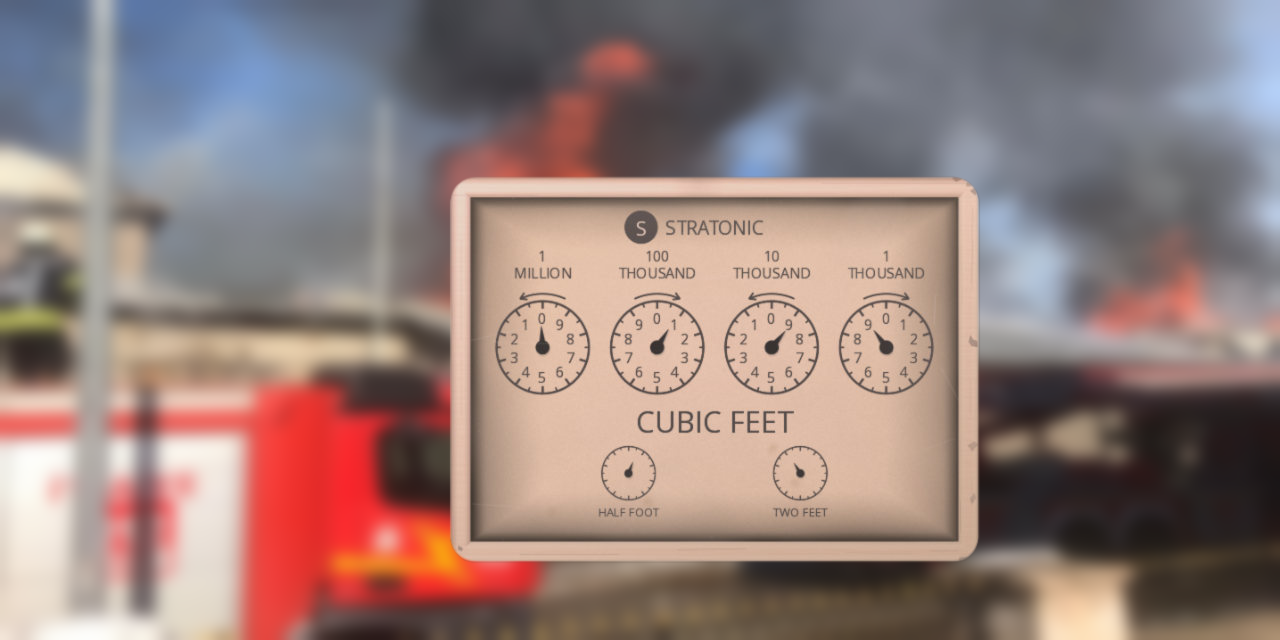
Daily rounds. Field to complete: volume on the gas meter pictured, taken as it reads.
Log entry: 8900 ft³
